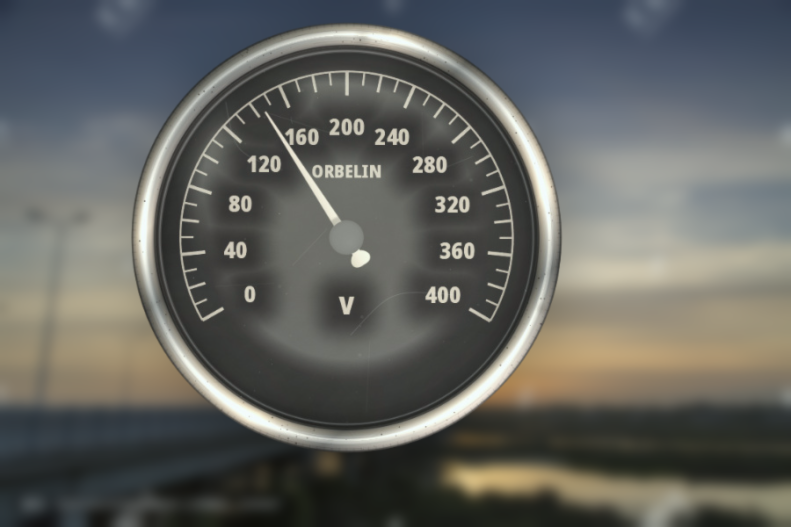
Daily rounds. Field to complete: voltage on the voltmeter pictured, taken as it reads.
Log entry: 145 V
